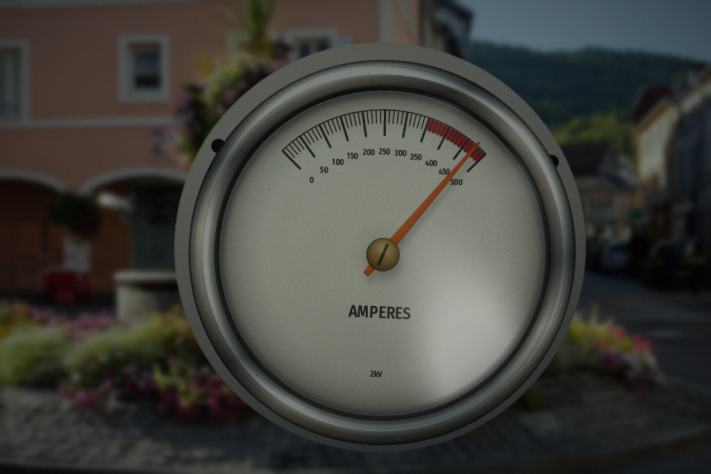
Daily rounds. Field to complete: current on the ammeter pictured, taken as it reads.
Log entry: 470 A
